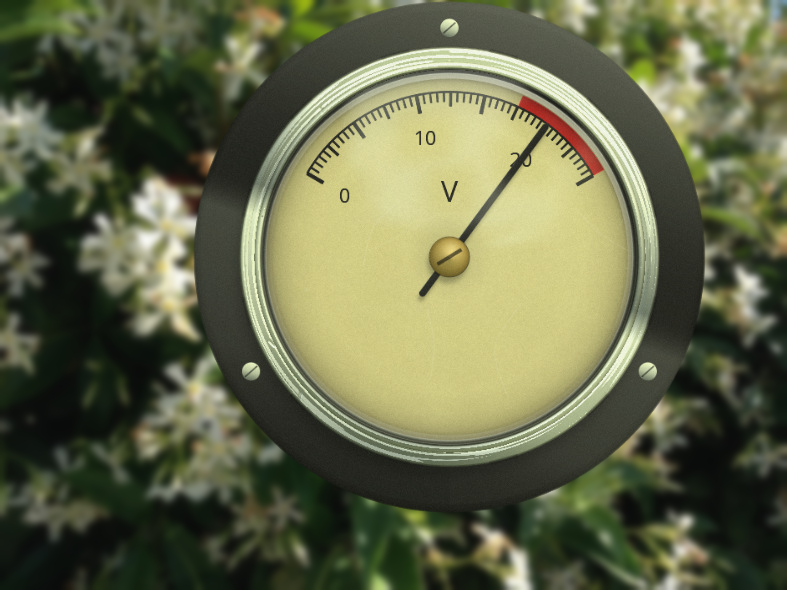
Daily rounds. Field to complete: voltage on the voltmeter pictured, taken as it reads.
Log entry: 20 V
